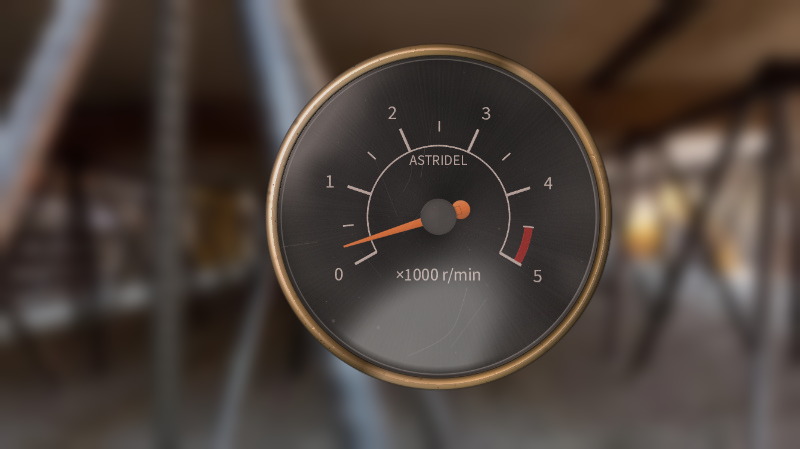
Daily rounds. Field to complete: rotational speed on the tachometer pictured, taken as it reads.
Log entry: 250 rpm
